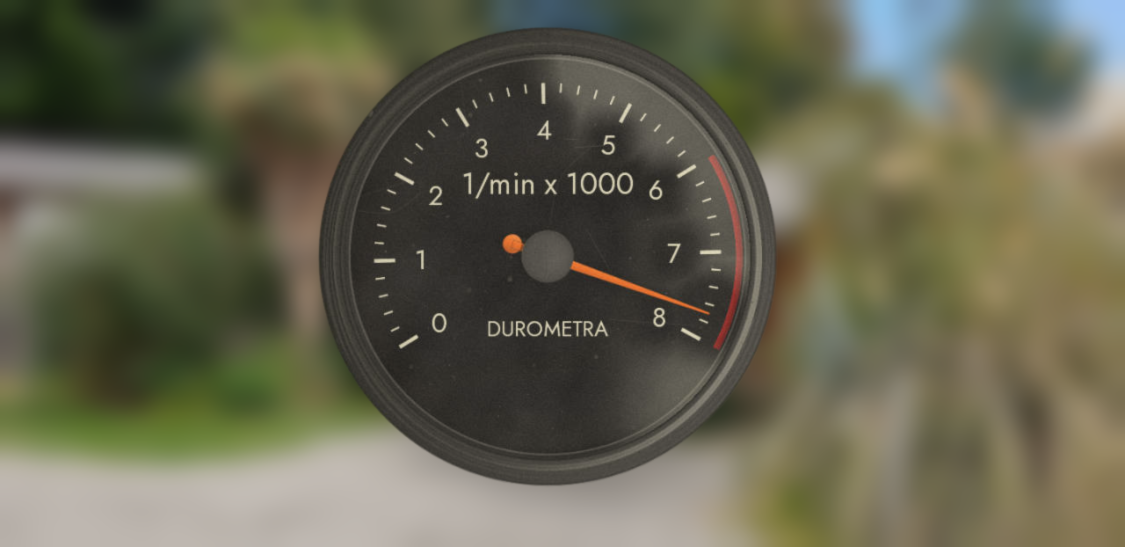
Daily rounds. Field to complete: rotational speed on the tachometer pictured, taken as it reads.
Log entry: 7700 rpm
